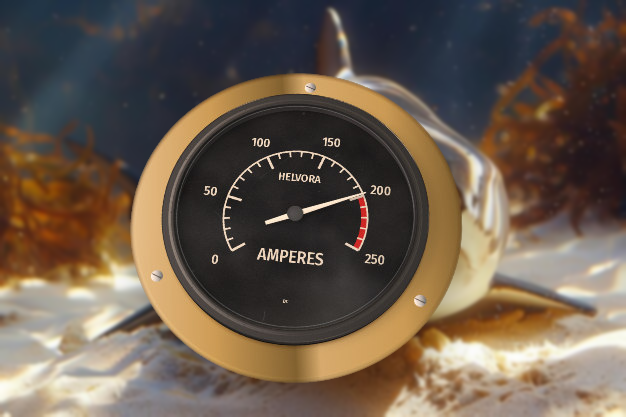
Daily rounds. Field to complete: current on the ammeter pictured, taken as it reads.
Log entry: 200 A
